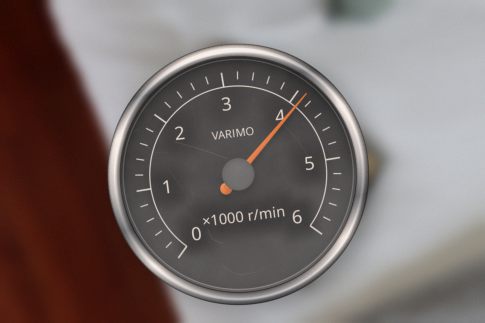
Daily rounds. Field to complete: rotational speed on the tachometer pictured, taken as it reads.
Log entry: 4100 rpm
